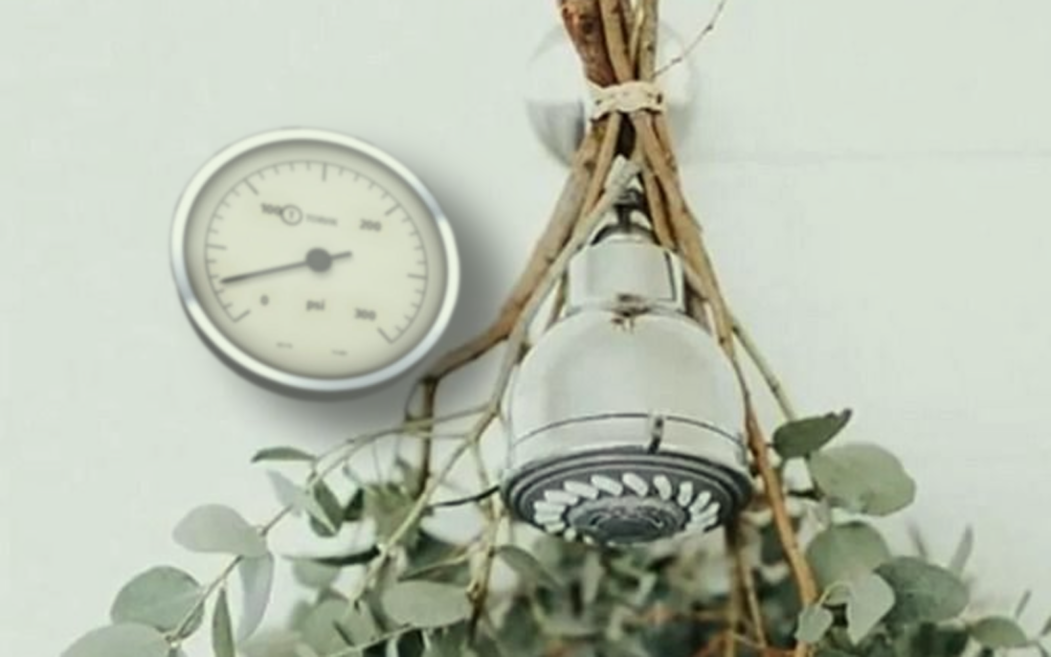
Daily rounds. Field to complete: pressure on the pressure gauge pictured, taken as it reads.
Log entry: 25 psi
